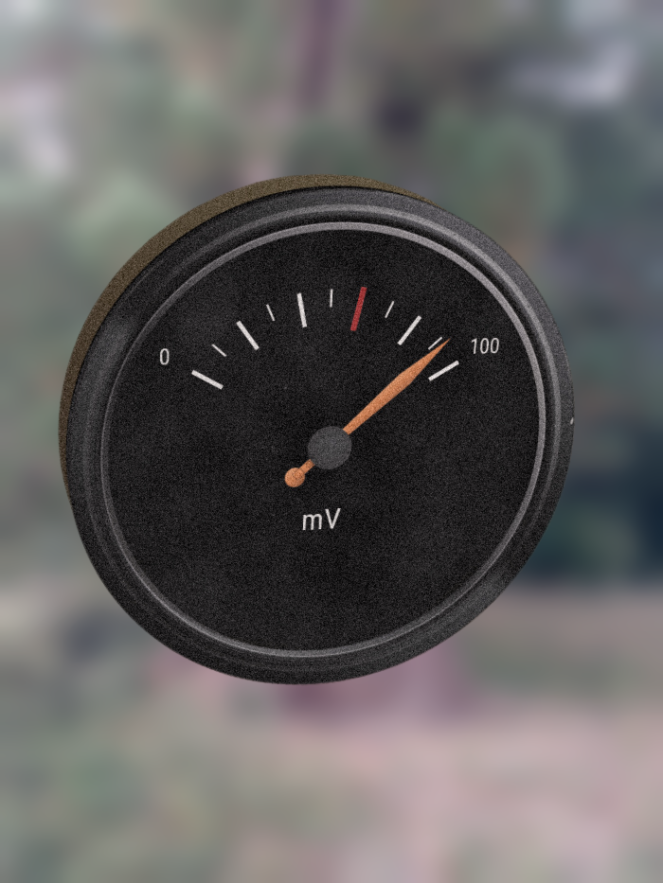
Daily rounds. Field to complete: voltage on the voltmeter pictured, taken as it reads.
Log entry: 90 mV
